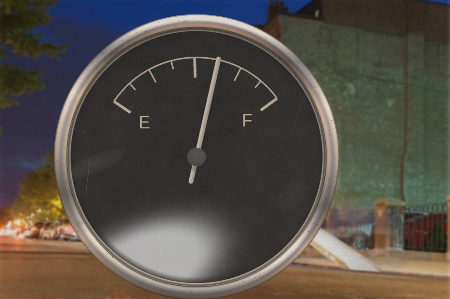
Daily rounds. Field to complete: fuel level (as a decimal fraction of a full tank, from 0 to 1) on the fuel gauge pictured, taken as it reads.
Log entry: 0.625
